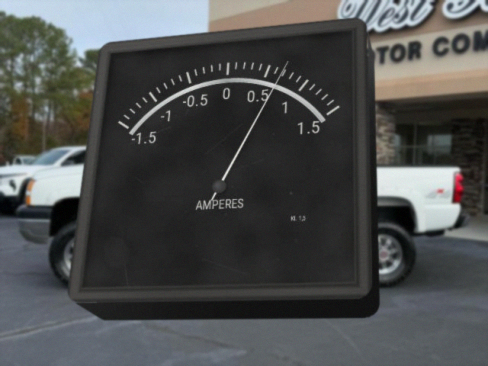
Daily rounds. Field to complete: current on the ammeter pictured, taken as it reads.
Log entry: 0.7 A
